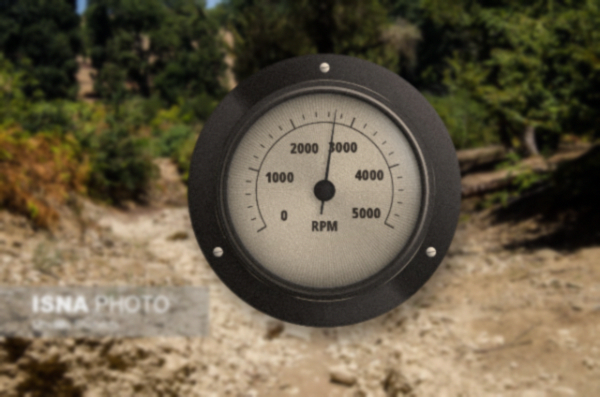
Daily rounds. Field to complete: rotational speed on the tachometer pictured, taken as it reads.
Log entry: 2700 rpm
